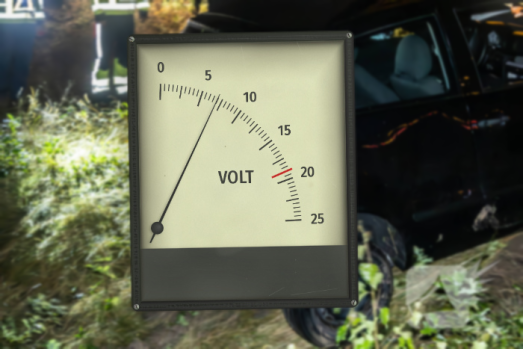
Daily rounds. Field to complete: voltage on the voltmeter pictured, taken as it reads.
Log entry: 7 V
